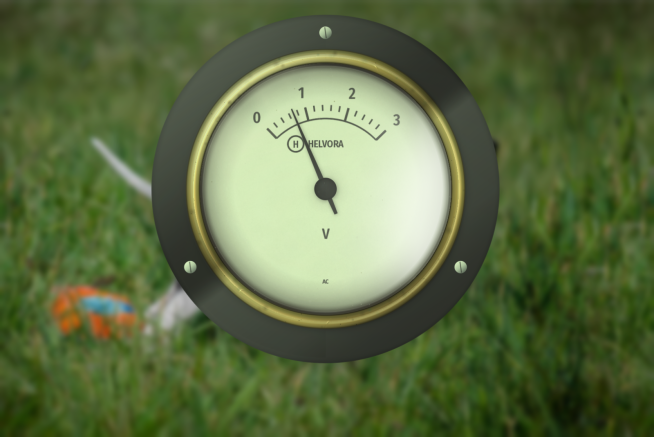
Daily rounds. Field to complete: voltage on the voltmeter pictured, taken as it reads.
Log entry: 0.7 V
